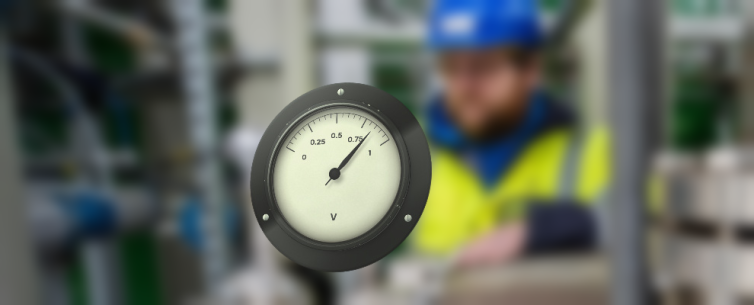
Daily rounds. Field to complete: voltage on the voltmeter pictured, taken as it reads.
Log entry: 0.85 V
